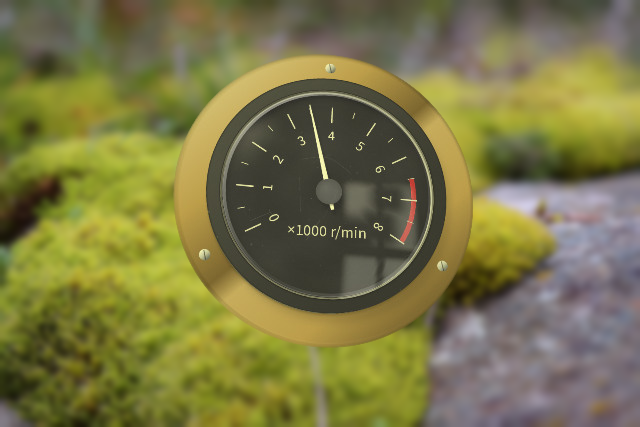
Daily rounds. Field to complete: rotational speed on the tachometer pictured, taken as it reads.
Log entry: 3500 rpm
